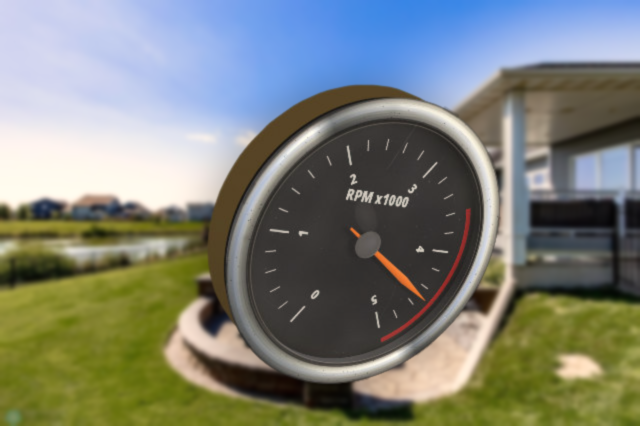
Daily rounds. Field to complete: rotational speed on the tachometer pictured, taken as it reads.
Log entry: 4500 rpm
